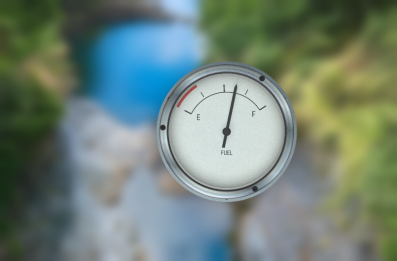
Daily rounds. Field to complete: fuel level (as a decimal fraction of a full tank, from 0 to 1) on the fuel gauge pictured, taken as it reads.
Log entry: 0.625
